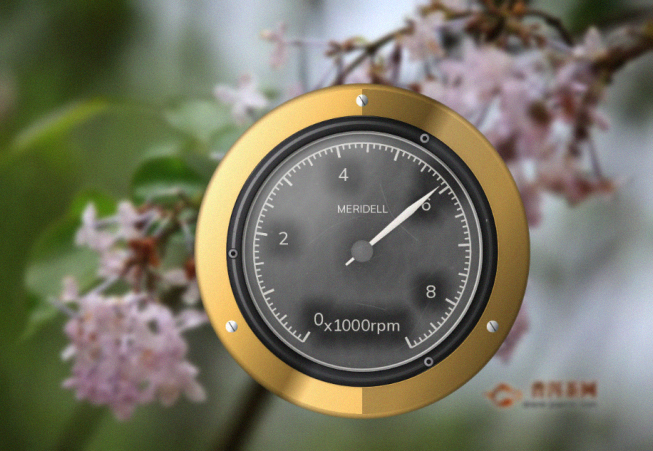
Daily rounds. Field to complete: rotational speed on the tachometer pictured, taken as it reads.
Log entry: 5900 rpm
